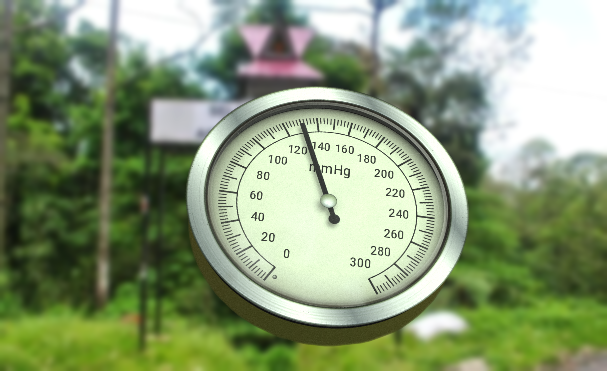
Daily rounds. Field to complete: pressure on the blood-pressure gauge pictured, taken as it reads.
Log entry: 130 mmHg
